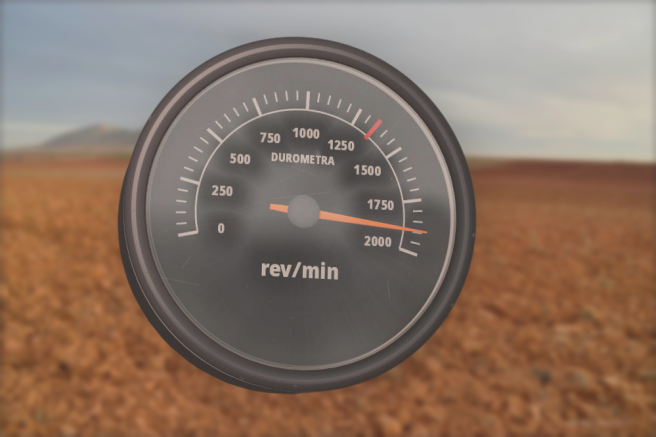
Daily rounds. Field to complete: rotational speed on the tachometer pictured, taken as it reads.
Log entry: 1900 rpm
